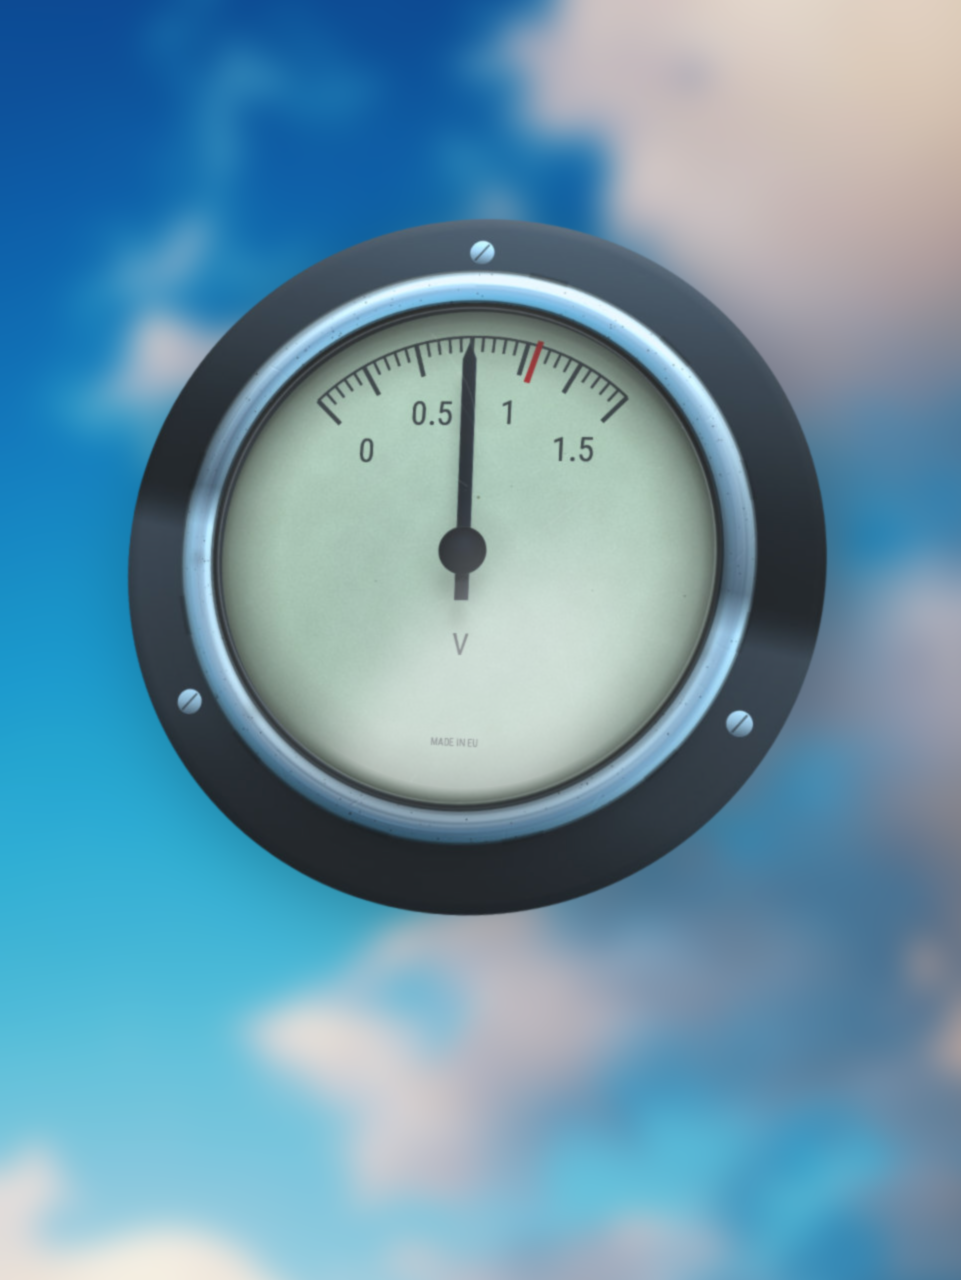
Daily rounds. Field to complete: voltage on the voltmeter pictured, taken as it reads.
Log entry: 0.75 V
